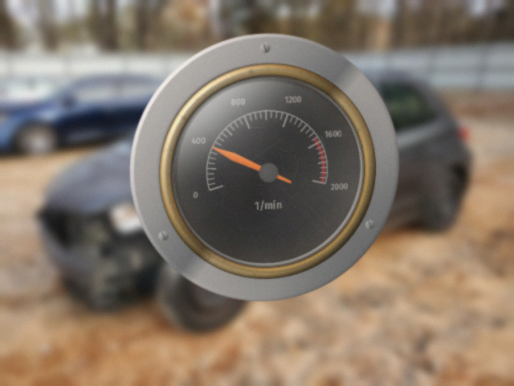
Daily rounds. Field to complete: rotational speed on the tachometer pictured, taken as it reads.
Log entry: 400 rpm
